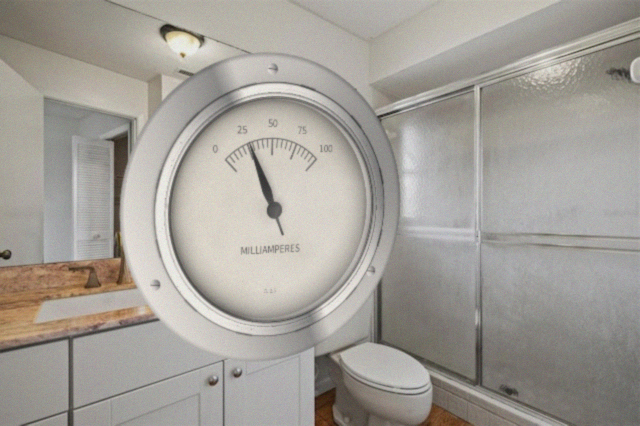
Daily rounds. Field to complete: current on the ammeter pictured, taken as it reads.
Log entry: 25 mA
